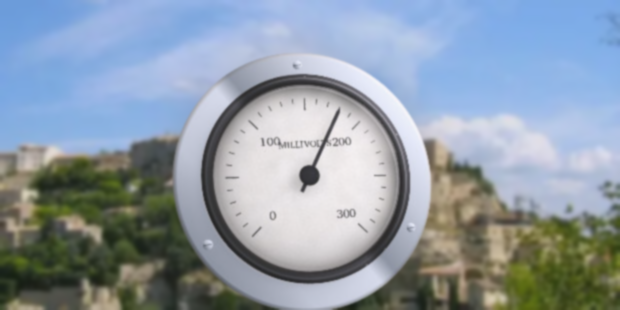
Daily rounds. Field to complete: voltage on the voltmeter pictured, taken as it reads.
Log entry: 180 mV
